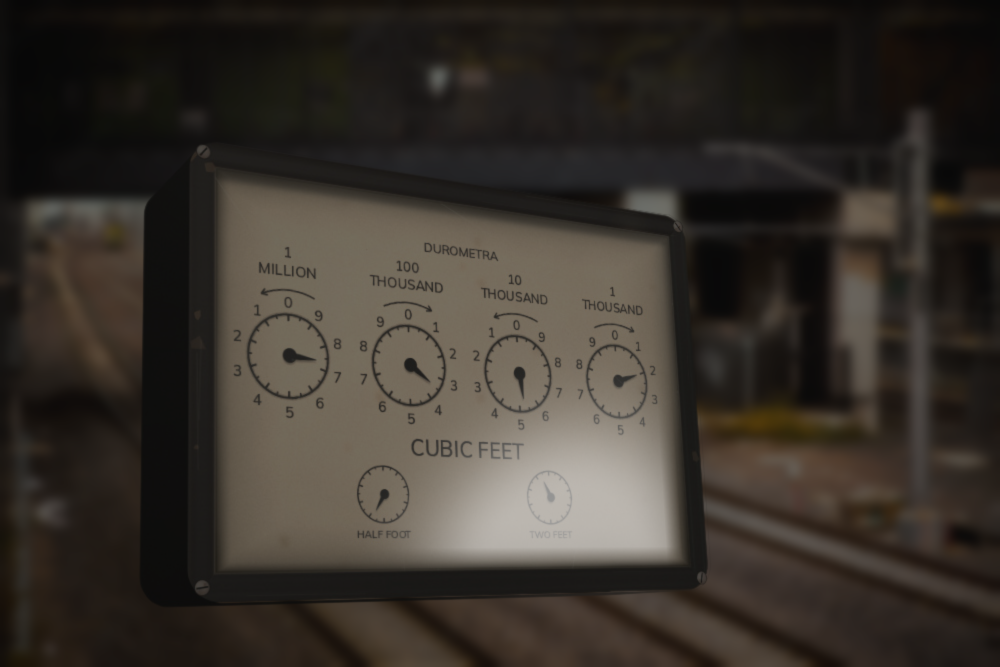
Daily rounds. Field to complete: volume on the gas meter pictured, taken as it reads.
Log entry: 735200 ft³
